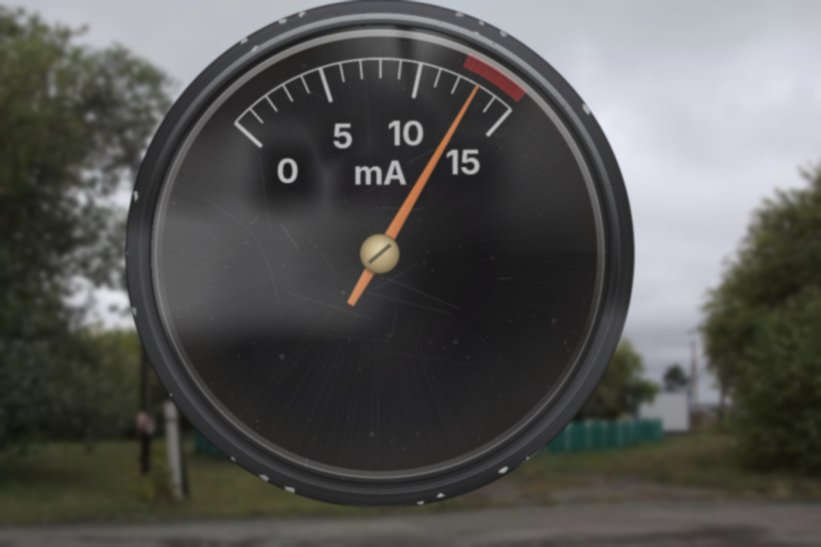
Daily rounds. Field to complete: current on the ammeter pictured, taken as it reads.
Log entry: 13 mA
